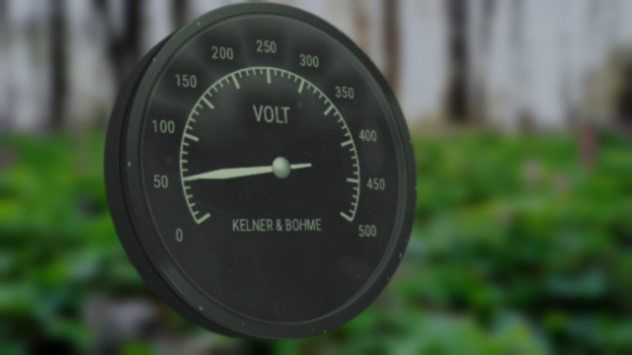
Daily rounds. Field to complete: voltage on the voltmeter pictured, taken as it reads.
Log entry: 50 V
